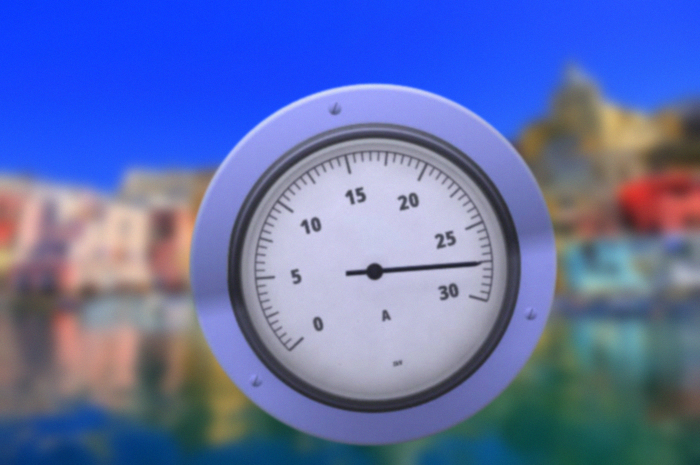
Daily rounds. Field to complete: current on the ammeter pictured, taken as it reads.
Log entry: 27.5 A
